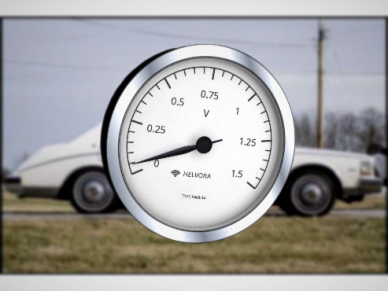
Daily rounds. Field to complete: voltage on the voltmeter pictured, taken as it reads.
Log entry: 0.05 V
